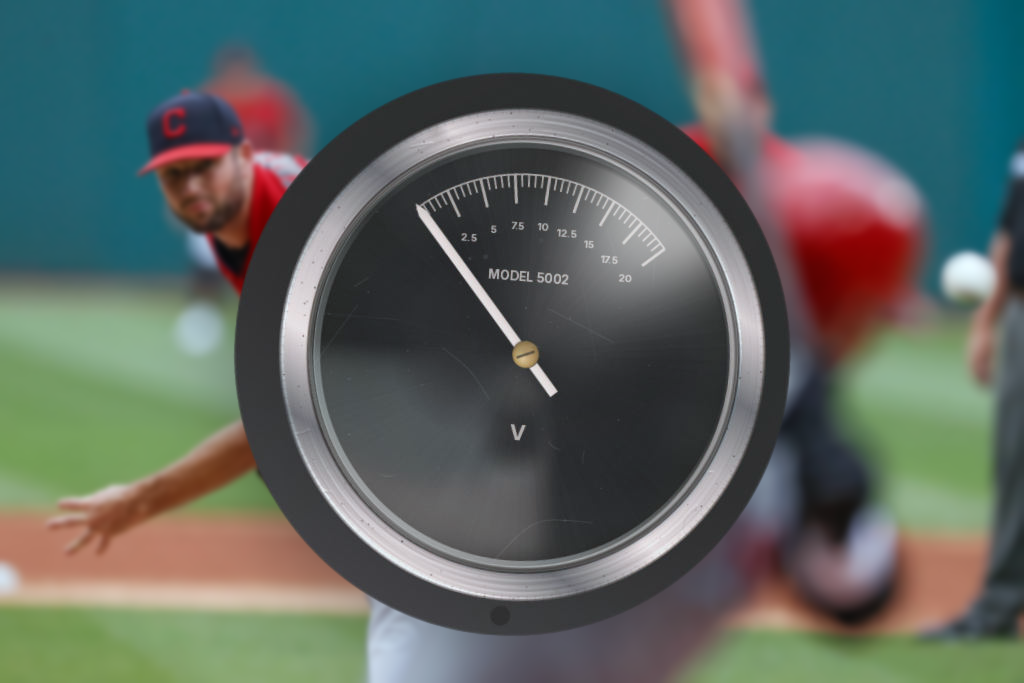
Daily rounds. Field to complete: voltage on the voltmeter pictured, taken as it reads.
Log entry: 0 V
